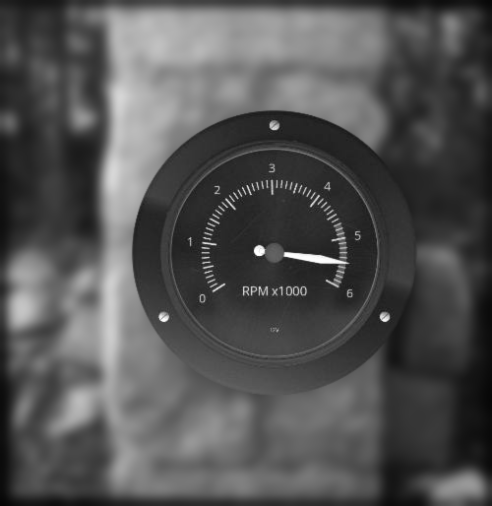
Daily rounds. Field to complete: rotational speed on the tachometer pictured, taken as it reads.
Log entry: 5500 rpm
